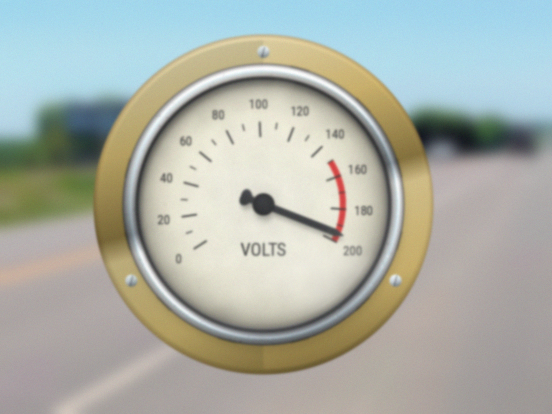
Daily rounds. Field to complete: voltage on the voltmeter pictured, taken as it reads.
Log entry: 195 V
